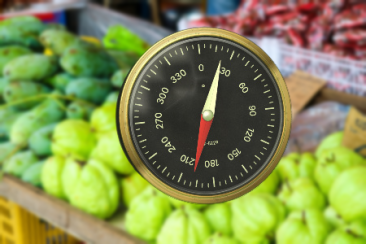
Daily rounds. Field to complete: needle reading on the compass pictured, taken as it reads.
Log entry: 200 °
